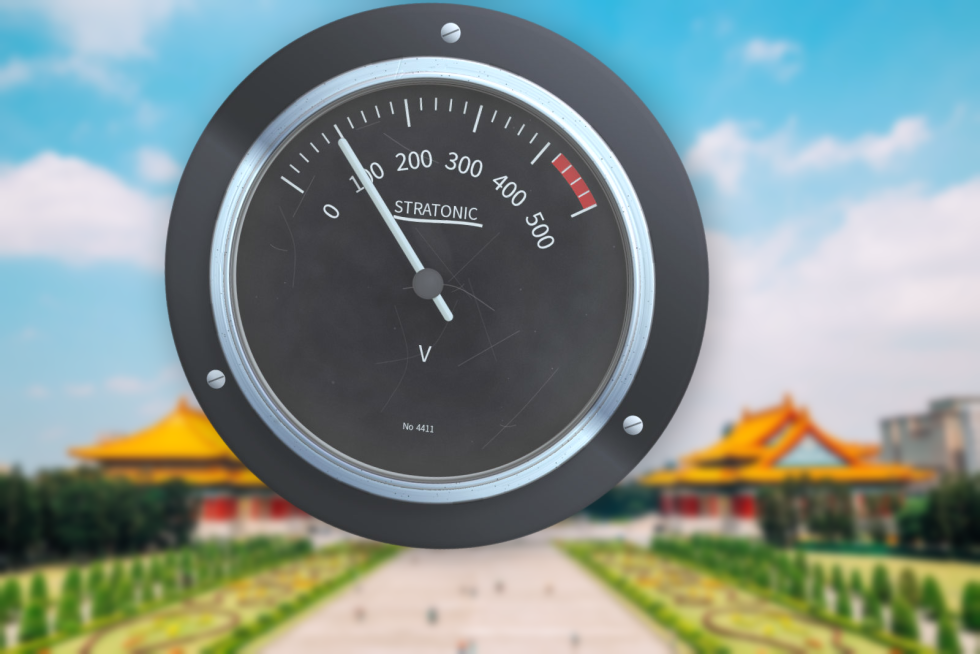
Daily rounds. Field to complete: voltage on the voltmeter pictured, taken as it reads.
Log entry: 100 V
